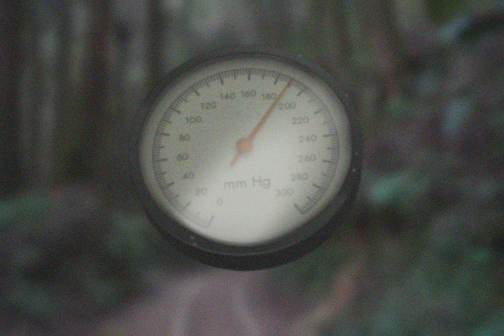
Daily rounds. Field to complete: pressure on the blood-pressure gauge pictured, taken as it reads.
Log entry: 190 mmHg
